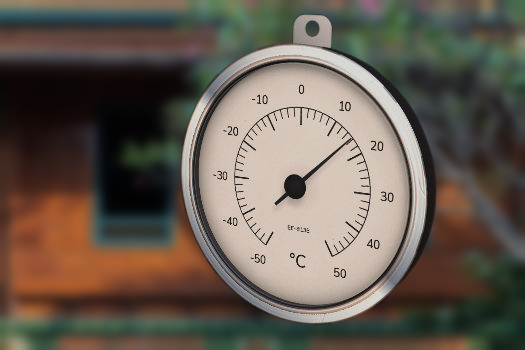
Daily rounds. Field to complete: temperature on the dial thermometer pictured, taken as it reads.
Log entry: 16 °C
